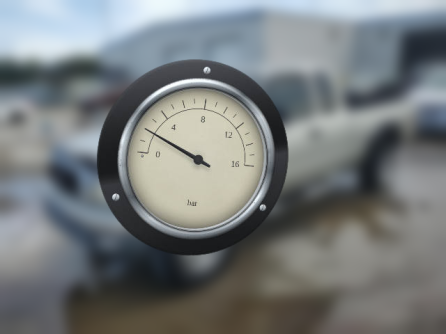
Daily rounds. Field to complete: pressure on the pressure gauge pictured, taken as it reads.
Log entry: 2 bar
